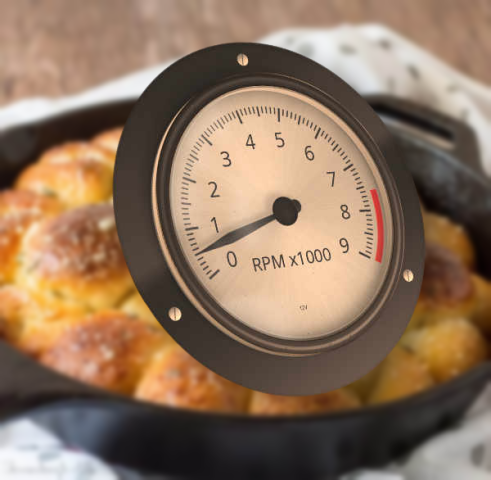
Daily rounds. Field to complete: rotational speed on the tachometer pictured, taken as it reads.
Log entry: 500 rpm
